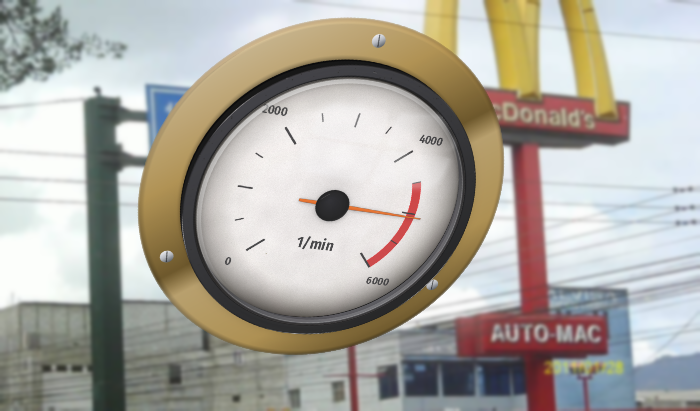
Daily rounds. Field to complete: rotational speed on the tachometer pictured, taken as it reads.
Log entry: 5000 rpm
